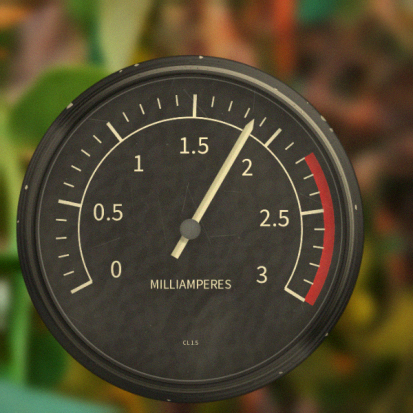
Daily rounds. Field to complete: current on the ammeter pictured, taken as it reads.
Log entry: 1.85 mA
